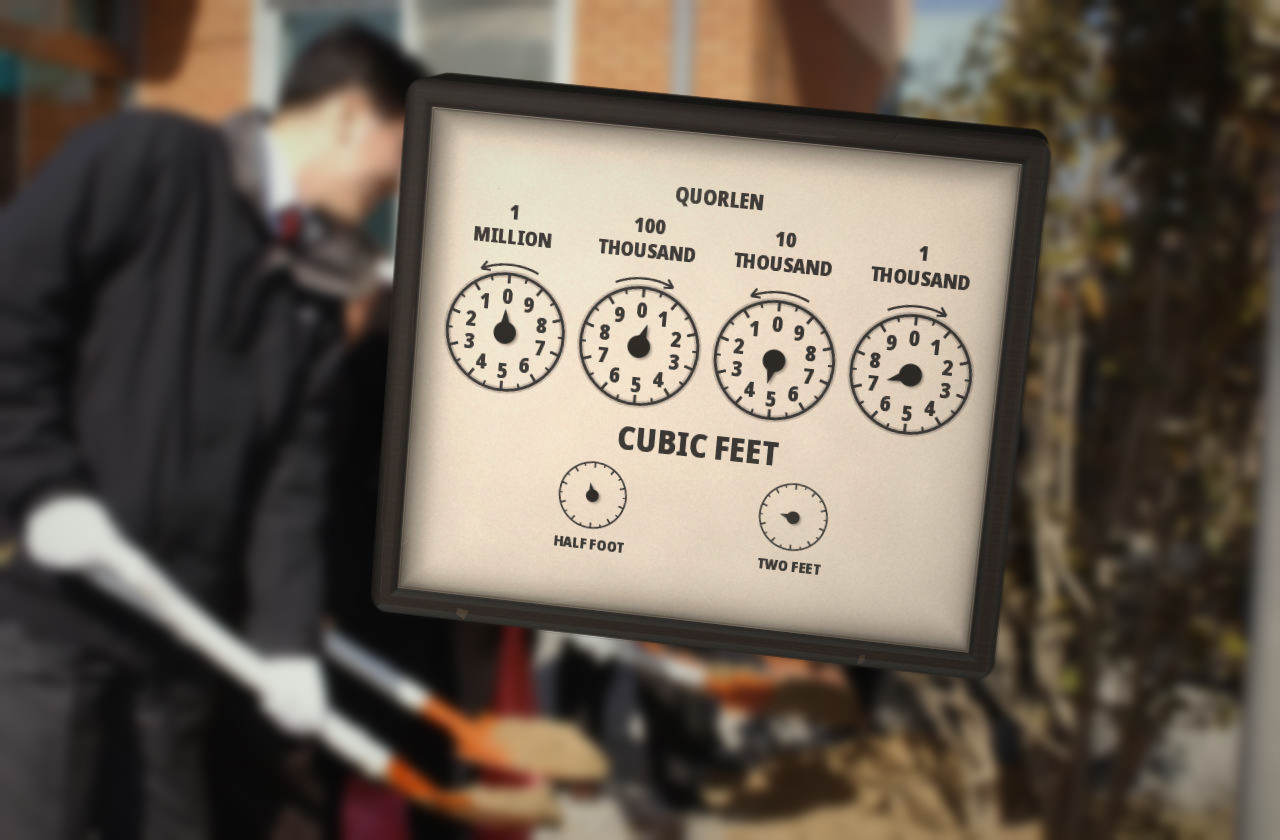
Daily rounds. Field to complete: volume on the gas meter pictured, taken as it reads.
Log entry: 4700 ft³
